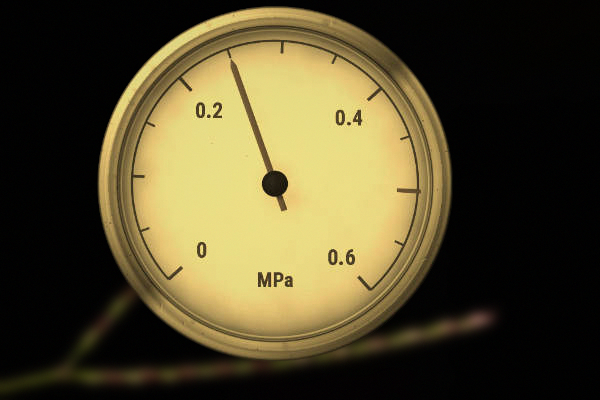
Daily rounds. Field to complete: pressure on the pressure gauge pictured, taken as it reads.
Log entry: 0.25 MPa
